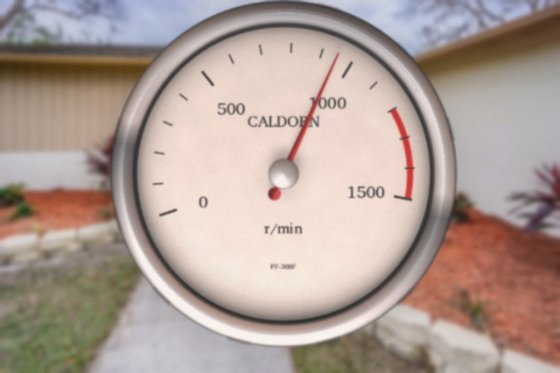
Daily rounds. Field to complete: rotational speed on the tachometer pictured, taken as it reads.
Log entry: 950 rpm
